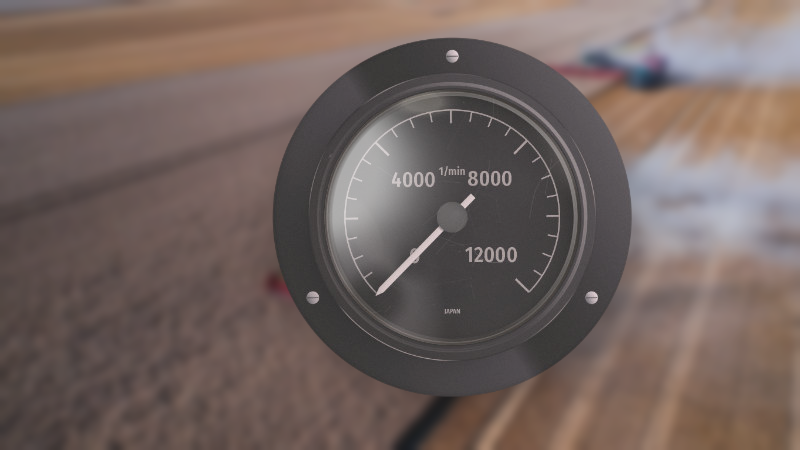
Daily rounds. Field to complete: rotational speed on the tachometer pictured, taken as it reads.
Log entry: 0 rpm
